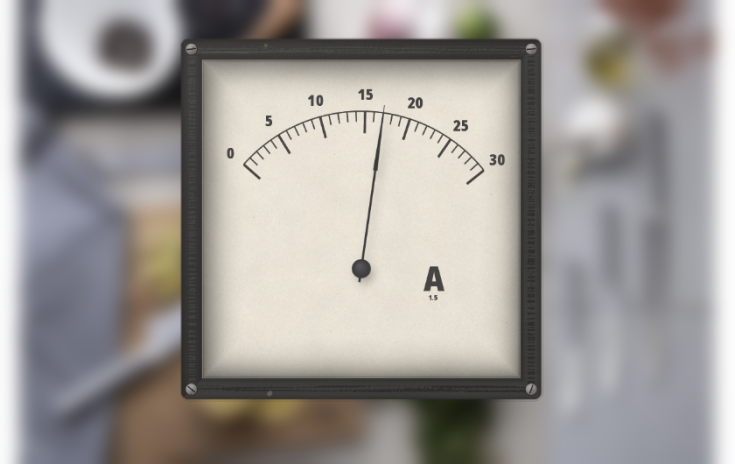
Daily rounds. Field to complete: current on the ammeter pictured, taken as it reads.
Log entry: 17 A
